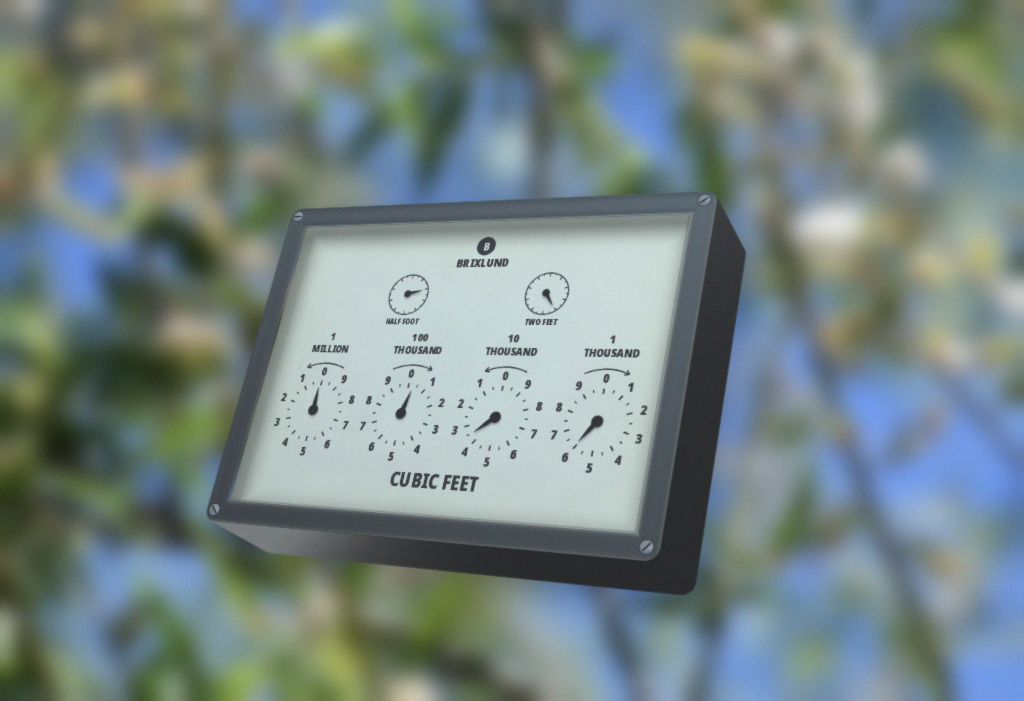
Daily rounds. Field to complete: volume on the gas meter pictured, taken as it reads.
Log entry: 3600 ft³
